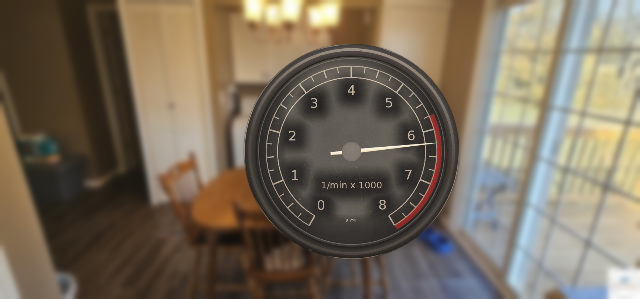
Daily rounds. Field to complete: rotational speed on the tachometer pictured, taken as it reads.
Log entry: 6250 rpm
